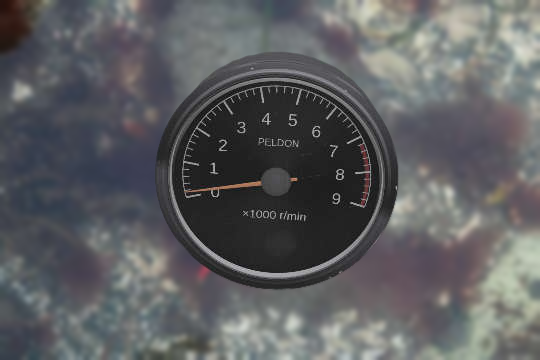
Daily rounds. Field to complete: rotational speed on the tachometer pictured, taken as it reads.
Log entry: 200 rpm
